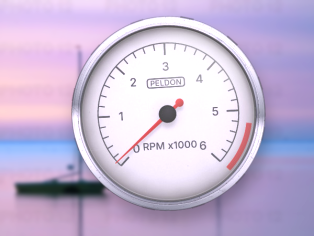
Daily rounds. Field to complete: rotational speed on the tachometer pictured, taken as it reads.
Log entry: 100 rpm
